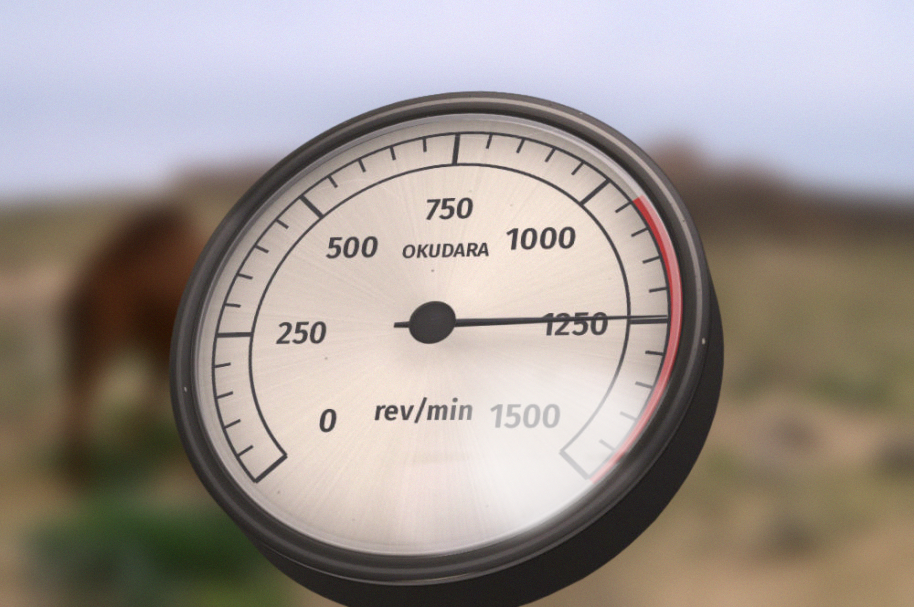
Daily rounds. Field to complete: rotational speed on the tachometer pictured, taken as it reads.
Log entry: 1250 rpm
